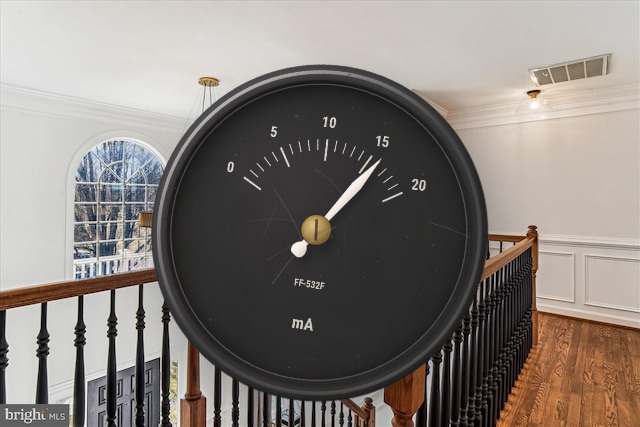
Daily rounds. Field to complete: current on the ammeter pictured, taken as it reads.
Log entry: 16 mA
